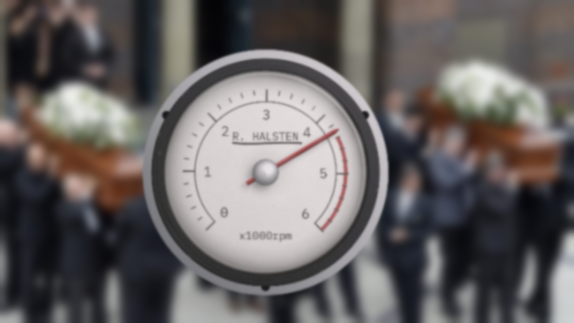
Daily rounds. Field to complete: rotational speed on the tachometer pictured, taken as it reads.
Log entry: 4300 rpm
